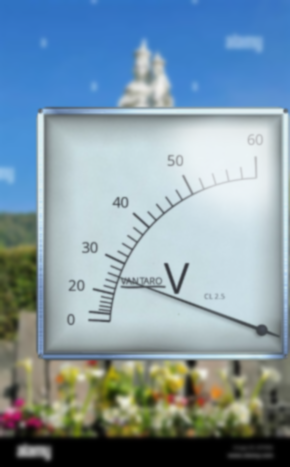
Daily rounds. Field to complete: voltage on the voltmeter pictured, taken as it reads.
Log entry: 26 V
